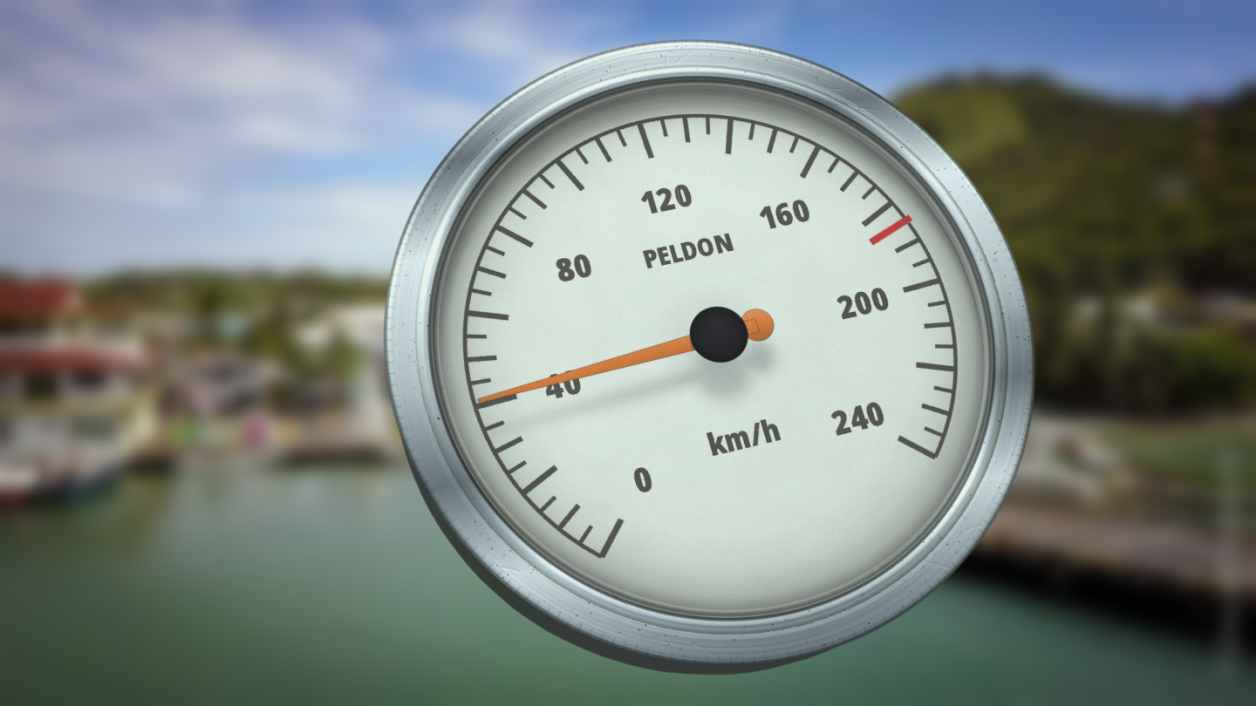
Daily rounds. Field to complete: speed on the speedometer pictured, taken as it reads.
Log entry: 40 km/h
